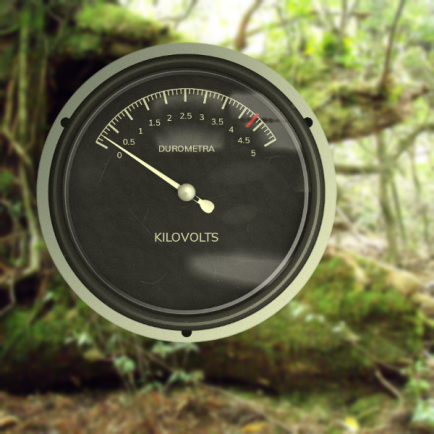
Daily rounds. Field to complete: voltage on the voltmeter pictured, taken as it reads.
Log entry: 0.2 kV
